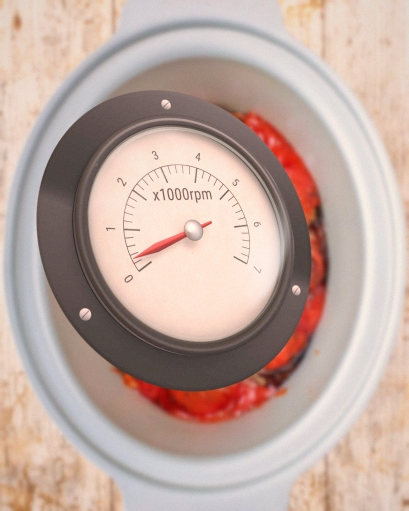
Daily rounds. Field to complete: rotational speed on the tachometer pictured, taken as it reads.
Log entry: 300 rpm
